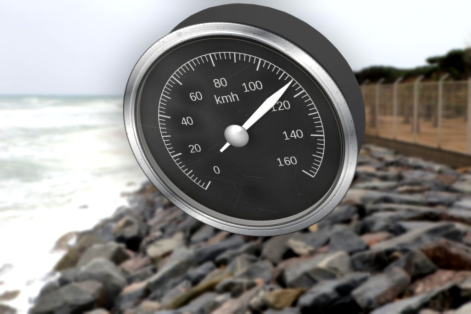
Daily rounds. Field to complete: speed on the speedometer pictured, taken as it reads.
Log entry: 114 km/h
